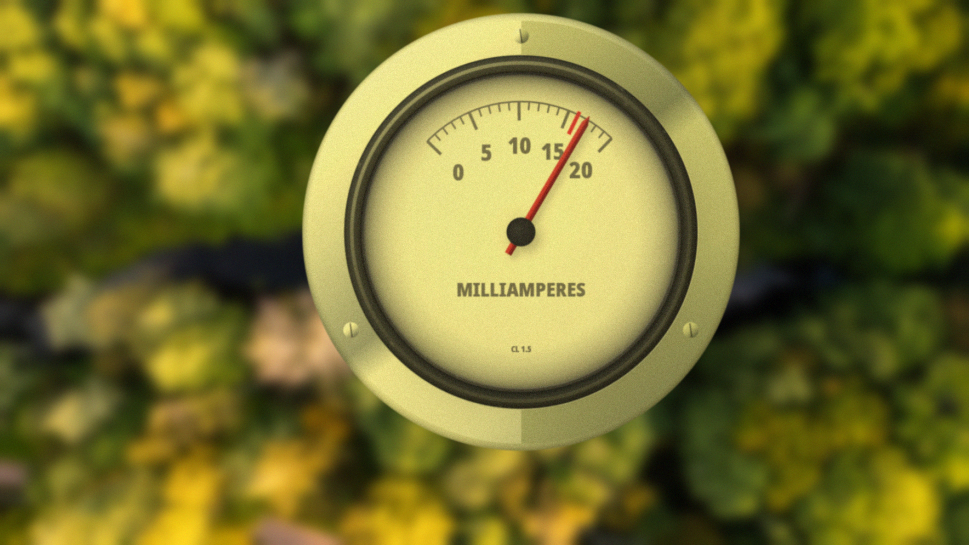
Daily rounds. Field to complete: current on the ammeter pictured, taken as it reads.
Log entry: 17 mA
